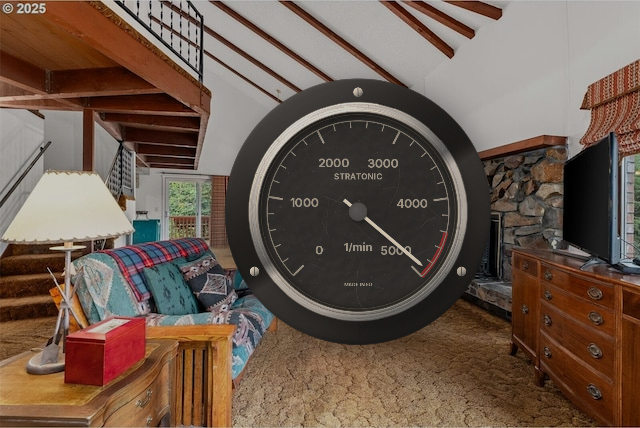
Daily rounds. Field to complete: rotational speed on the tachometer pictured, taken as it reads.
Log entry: 4900 rpm
